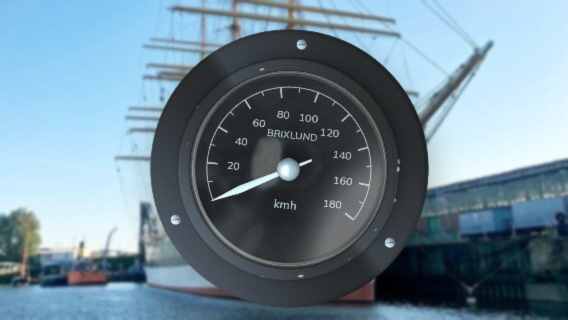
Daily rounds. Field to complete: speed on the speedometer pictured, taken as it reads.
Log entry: 0 km/h
